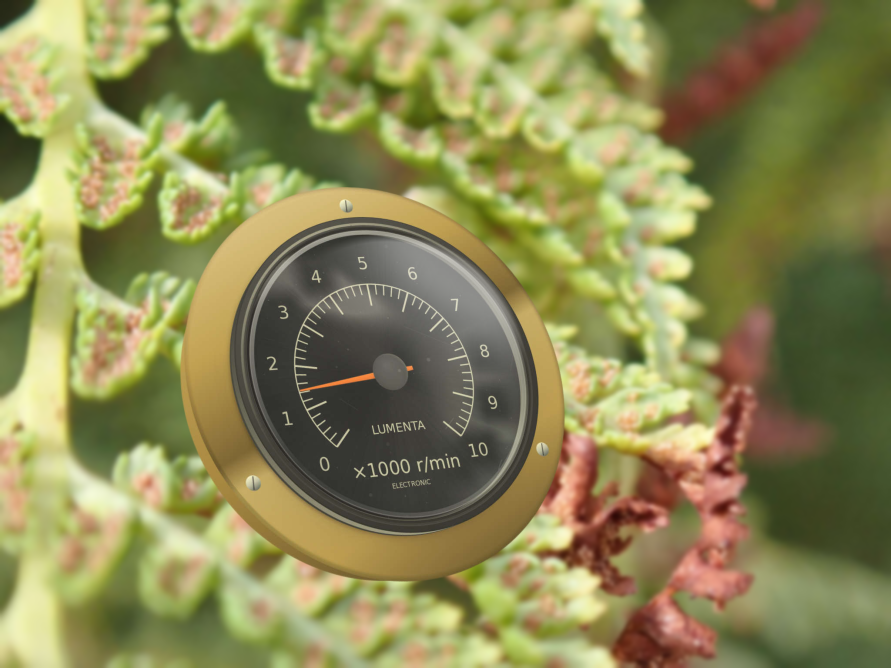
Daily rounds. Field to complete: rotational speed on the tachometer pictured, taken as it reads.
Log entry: 1400 rpm
